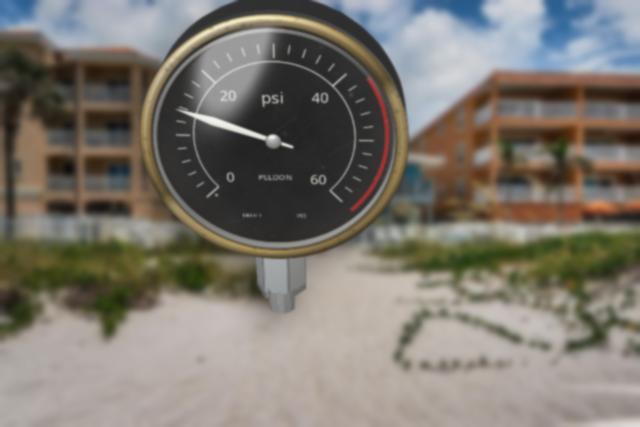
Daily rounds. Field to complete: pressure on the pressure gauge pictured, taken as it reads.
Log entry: 14 psi
